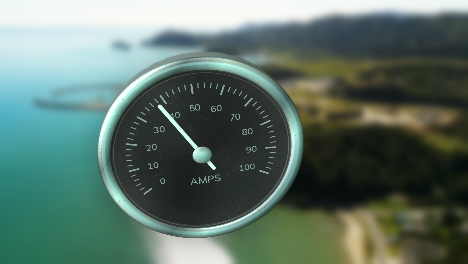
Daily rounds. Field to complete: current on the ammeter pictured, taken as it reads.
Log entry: 38 A
